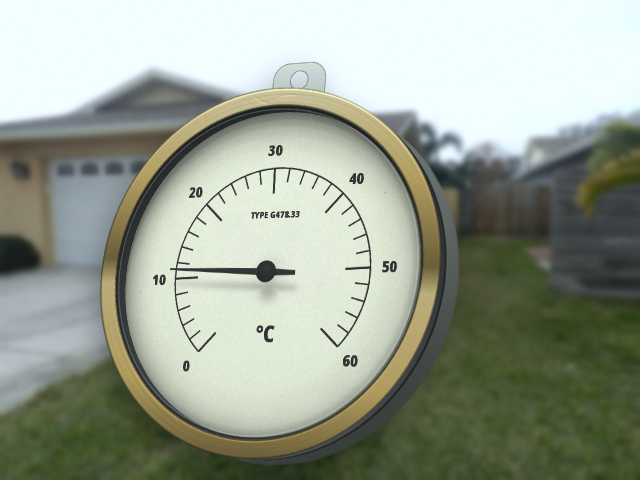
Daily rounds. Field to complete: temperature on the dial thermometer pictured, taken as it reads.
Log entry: 11 °C
